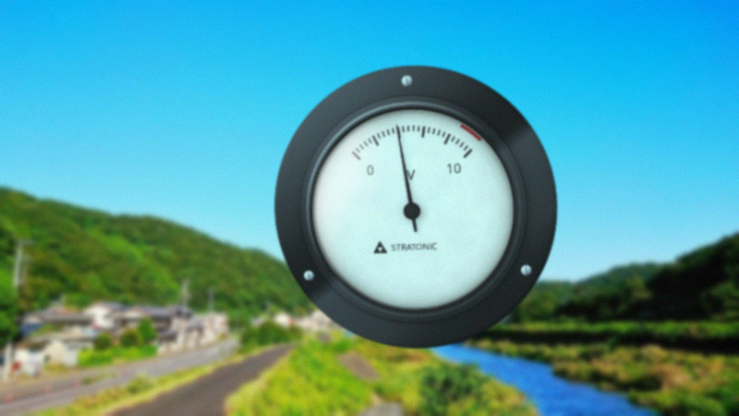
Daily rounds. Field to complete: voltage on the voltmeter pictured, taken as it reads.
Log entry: 4 V
